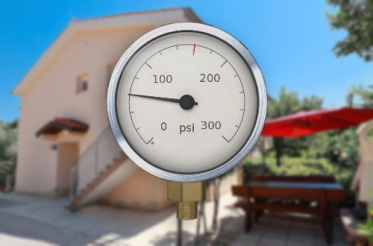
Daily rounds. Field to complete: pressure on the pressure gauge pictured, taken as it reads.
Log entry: 60 psi
